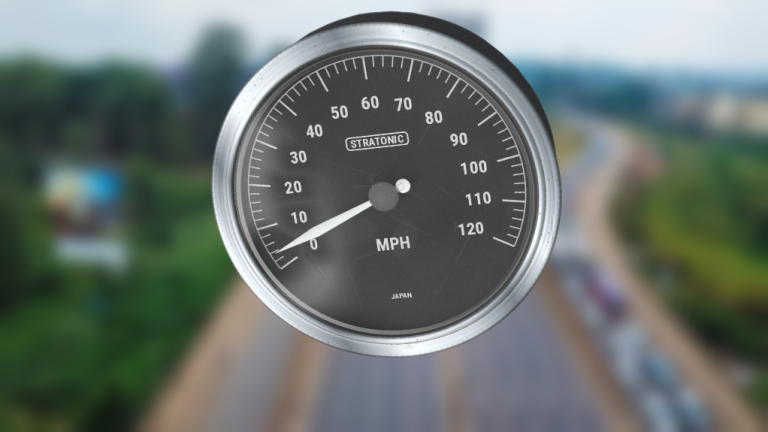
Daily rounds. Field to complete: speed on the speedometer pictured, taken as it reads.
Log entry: 4 mph
